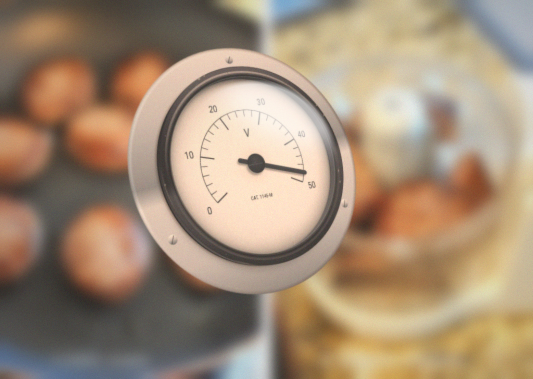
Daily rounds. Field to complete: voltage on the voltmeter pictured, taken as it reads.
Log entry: 48 V
